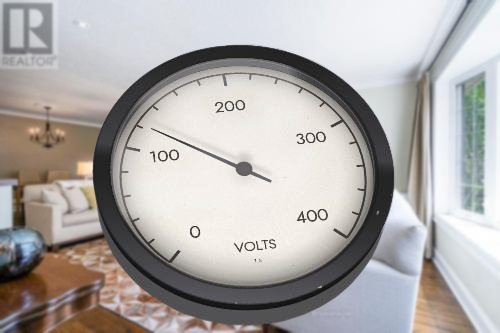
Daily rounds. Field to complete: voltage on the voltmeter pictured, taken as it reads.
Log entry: 120 V
